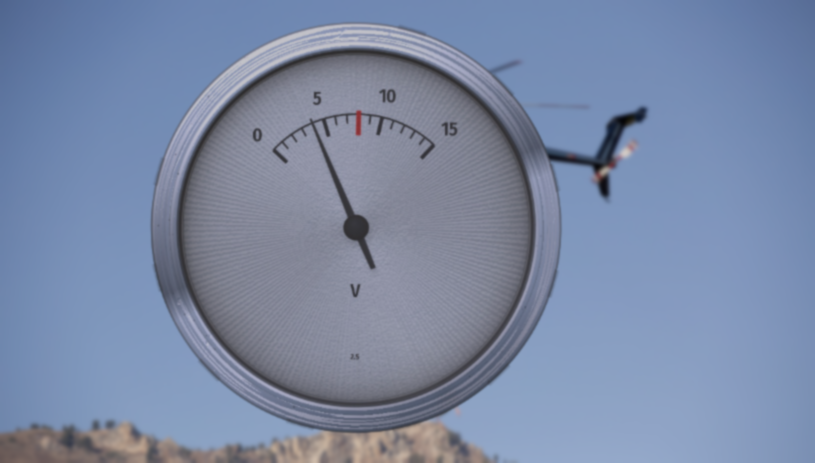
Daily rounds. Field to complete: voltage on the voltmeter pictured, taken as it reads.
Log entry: 4 V
